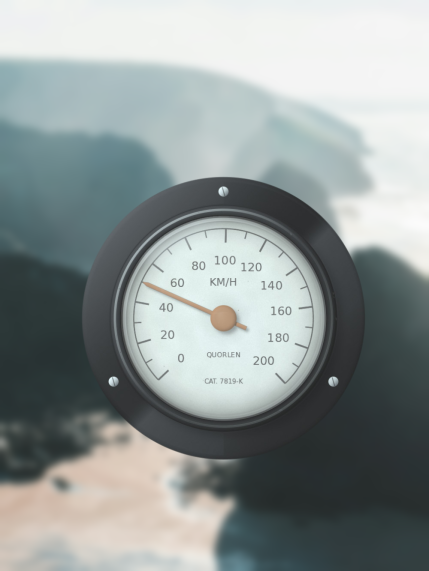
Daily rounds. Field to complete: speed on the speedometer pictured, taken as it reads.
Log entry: 50 km/h
